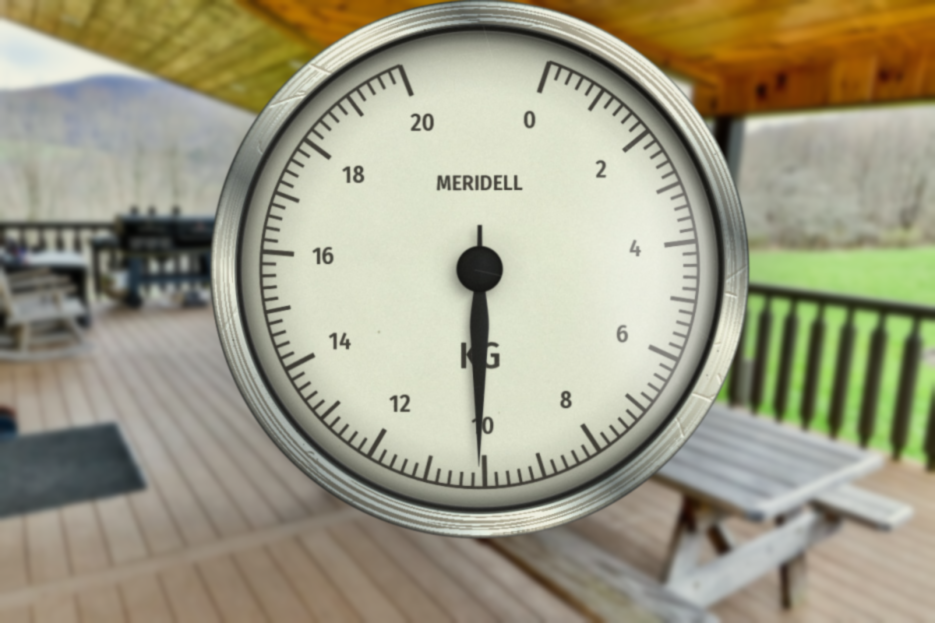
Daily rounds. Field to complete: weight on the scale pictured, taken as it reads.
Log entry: 10.1 kg
